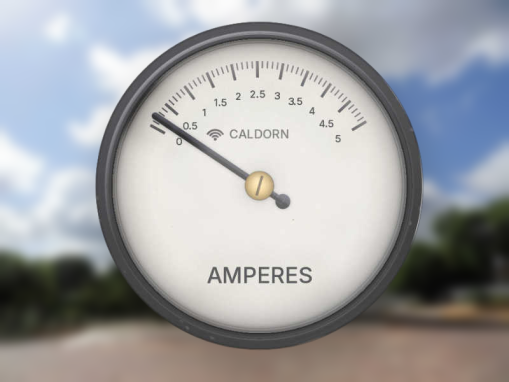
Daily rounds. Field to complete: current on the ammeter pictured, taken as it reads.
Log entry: 0.2 A
